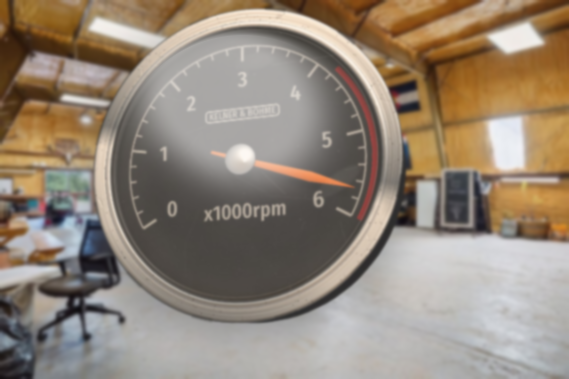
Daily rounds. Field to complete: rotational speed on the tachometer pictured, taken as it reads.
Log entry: 5700 rpm
